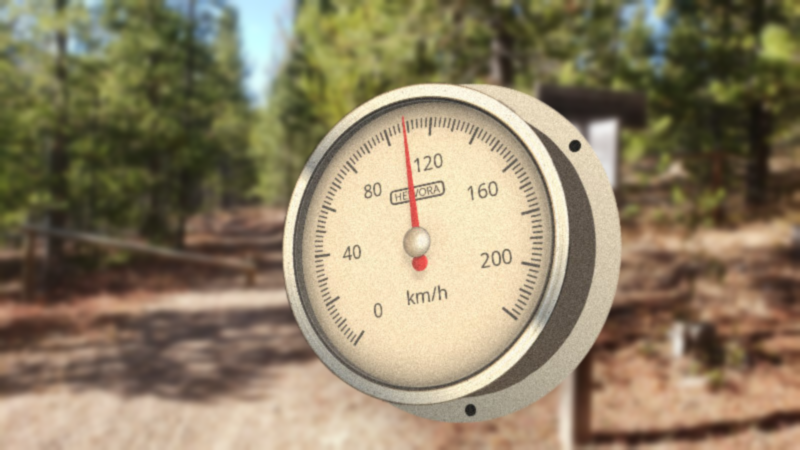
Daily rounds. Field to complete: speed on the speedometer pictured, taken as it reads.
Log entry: 110 km/h
